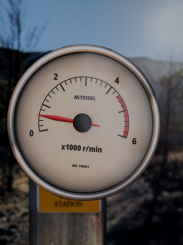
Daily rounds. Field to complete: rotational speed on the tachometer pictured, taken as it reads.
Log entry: 600 rpm
